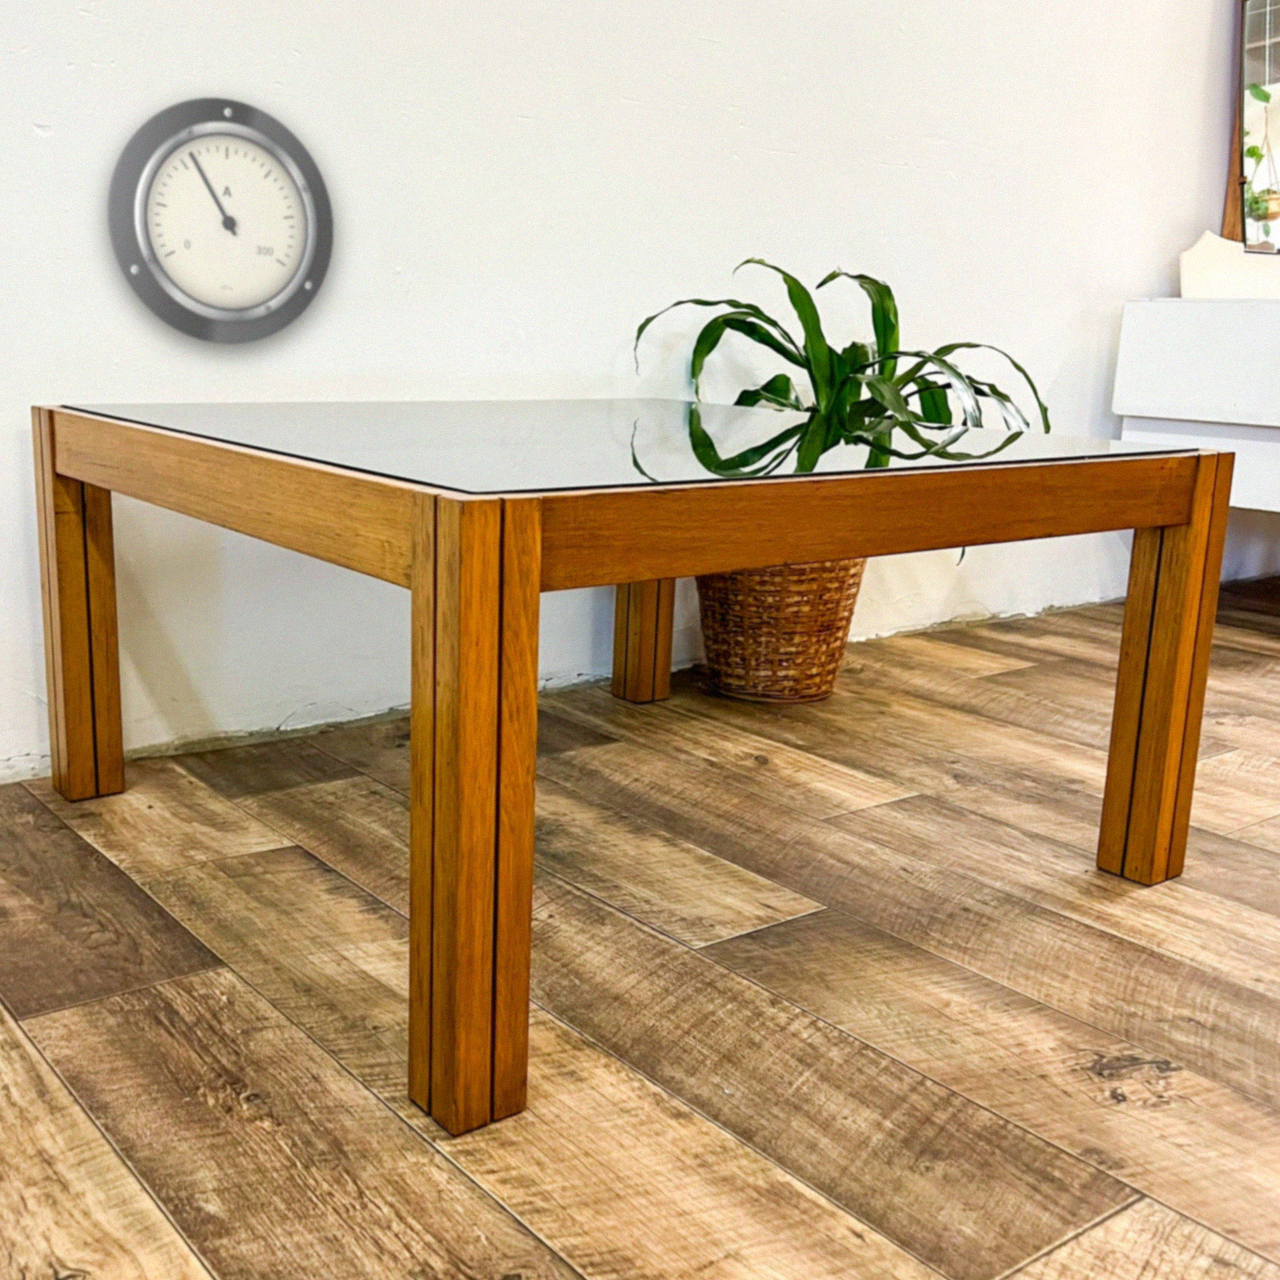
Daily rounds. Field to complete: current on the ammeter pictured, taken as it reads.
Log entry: 110 A
